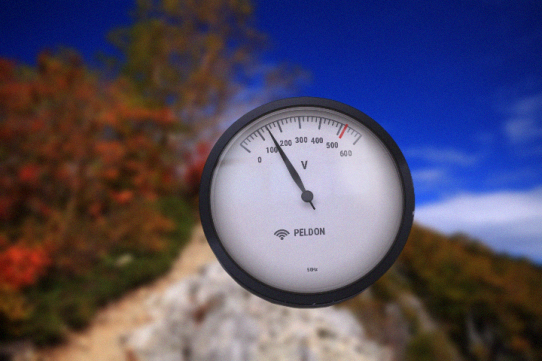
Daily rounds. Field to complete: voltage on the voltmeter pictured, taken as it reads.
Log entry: 140 V
